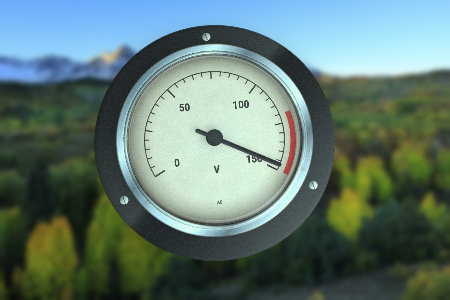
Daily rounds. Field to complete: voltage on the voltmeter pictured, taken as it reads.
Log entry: 147.5 V
